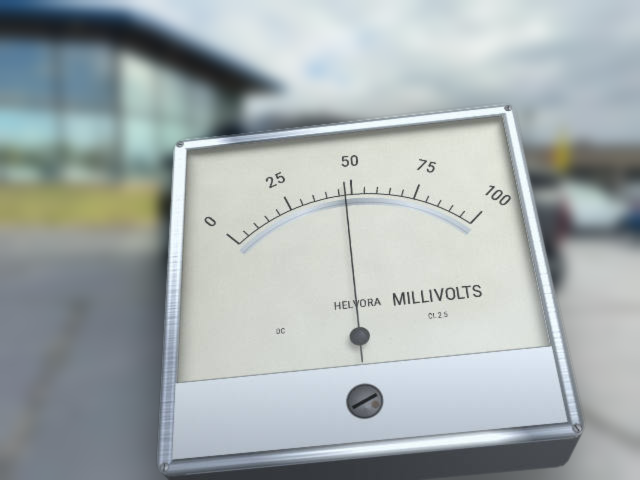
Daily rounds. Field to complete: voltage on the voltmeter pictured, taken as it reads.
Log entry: 47.5 mV
